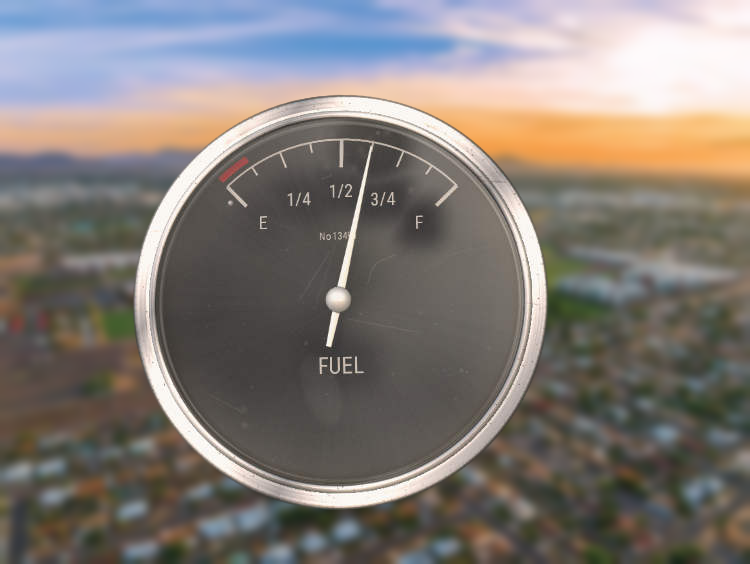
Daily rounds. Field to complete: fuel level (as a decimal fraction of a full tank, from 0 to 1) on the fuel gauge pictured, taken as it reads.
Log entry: 0.625
